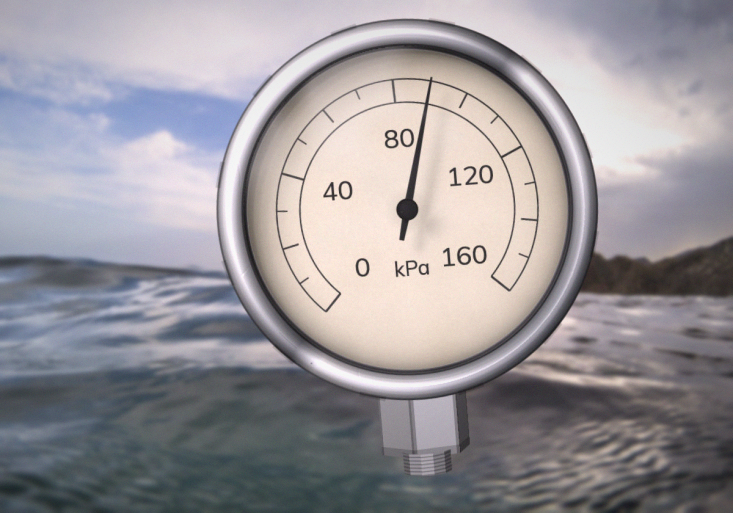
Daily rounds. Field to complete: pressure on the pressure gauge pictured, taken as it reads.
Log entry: 90 kPa
